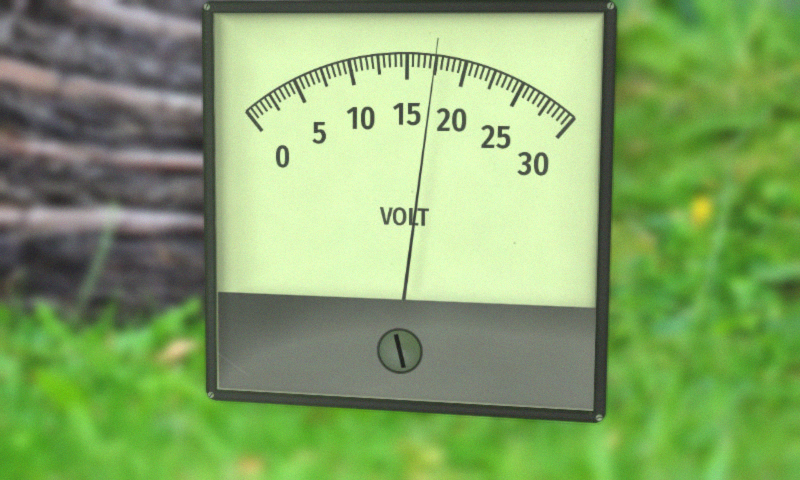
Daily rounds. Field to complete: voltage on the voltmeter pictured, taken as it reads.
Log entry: 17.5 V
